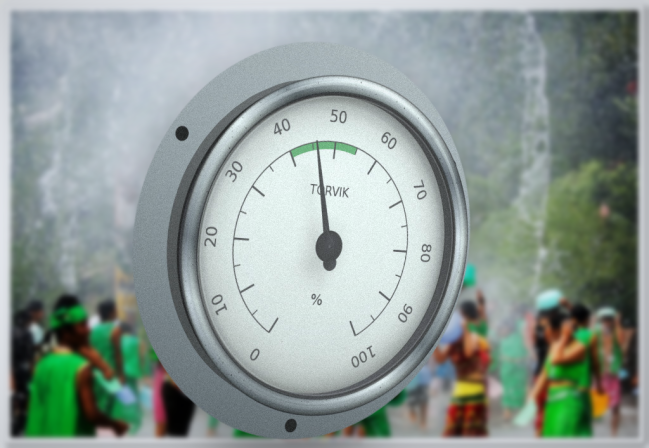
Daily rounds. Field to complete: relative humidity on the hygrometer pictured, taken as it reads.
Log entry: 45 %
